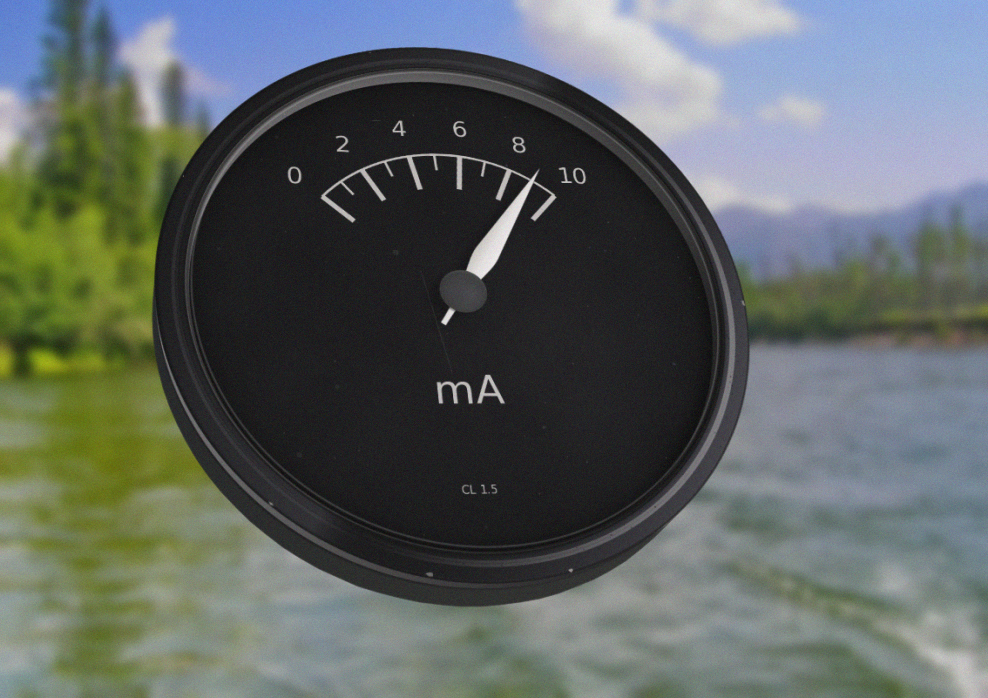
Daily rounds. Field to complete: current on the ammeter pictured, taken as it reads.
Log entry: 9 mA
